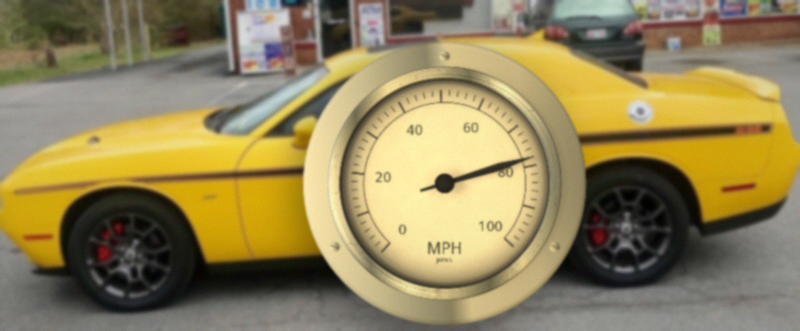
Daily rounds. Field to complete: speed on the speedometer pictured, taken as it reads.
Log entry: 78 mph
